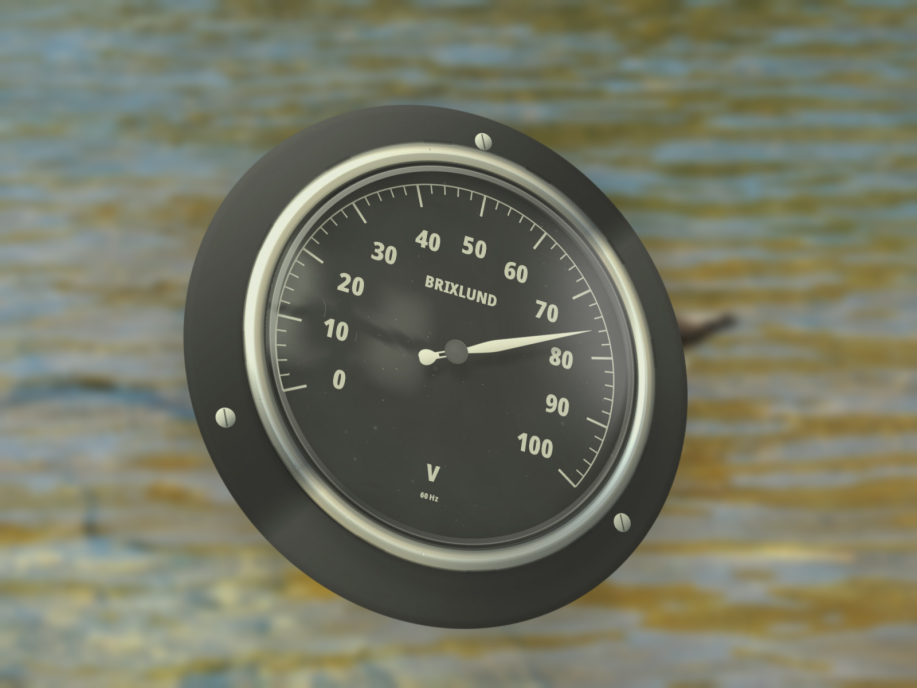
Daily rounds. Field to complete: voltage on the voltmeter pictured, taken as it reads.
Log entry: 76 V
